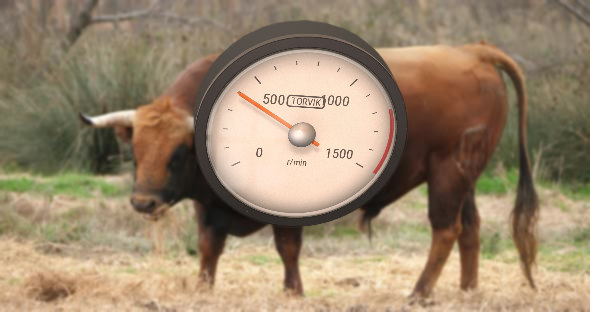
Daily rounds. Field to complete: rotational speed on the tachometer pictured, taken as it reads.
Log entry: 400 rpm
